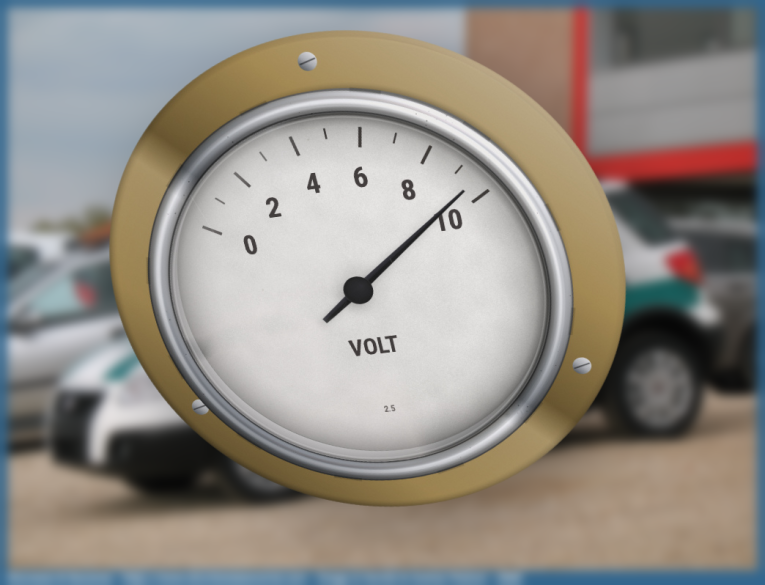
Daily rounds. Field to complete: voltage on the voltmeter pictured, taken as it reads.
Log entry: 9.5 V
